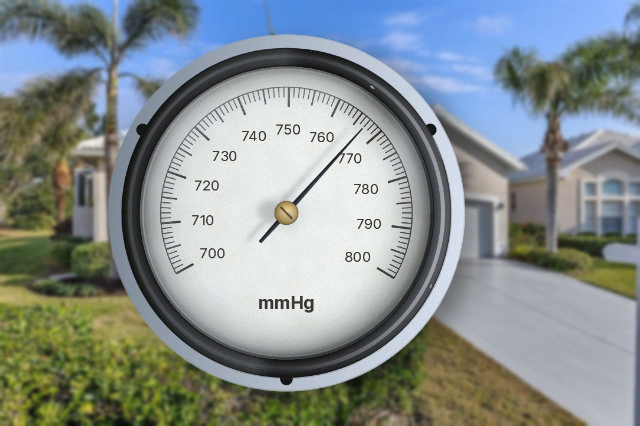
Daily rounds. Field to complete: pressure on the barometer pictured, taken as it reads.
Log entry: 767 mmHg
